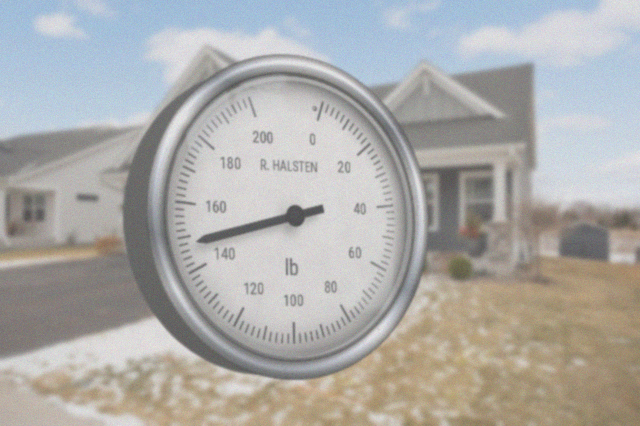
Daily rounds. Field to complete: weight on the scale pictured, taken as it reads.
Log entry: 148 lb
